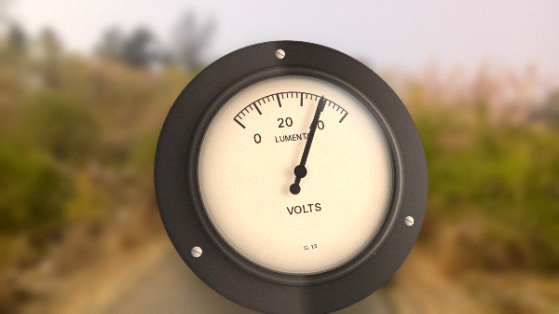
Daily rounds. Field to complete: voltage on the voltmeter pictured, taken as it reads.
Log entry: 38 V
